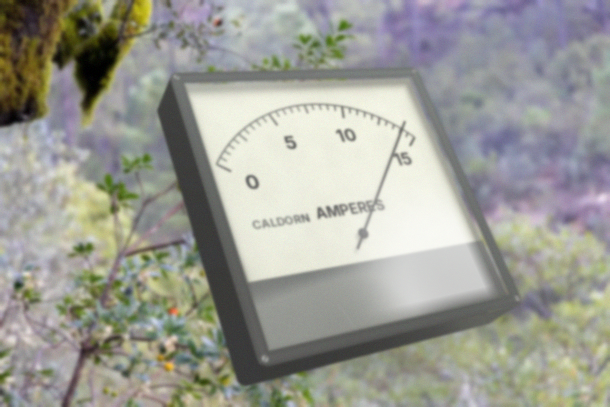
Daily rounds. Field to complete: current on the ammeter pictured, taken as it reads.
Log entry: 14 A
